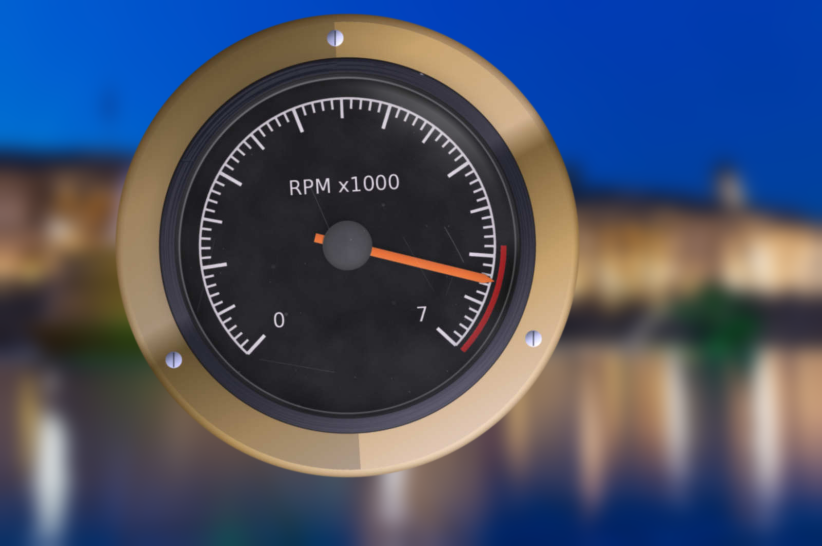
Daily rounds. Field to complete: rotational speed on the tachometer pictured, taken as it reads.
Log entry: 6250 rpm
